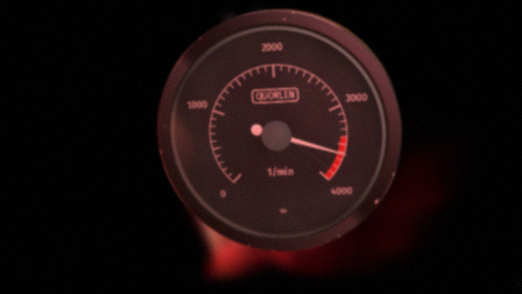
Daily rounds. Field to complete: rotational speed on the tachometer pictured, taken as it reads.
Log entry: 3600 rpm
